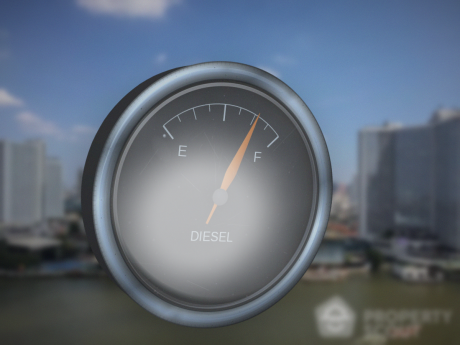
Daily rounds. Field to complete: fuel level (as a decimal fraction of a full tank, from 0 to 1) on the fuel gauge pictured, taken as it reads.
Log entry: 0.75
